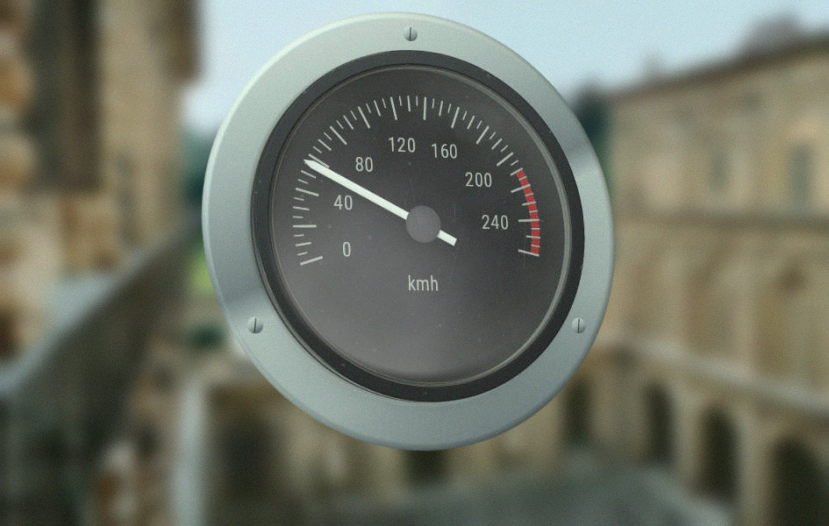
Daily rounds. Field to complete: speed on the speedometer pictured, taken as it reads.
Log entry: 55 km/h
